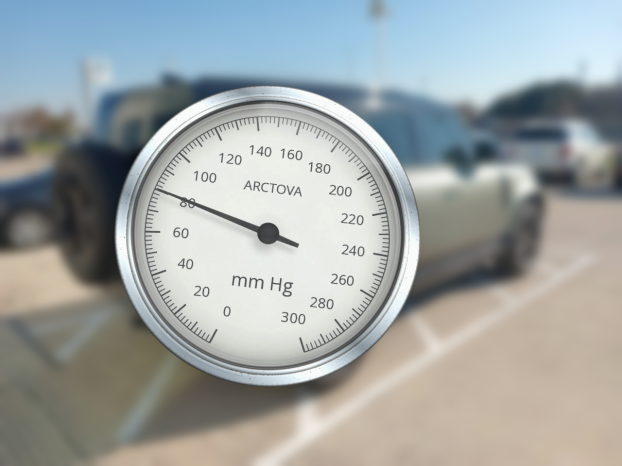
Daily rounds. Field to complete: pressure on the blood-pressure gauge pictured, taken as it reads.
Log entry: 80 mmHg
